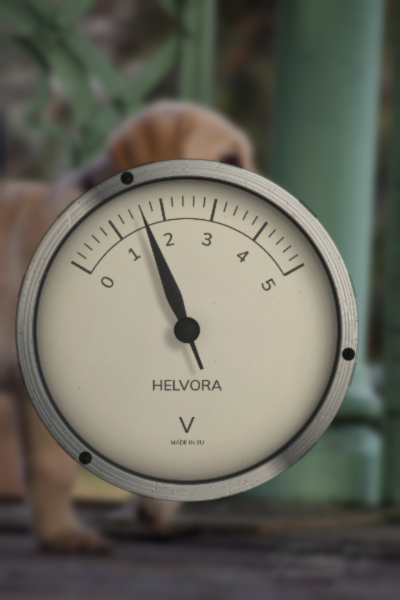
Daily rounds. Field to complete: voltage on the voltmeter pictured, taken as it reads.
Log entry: 1.6 V
